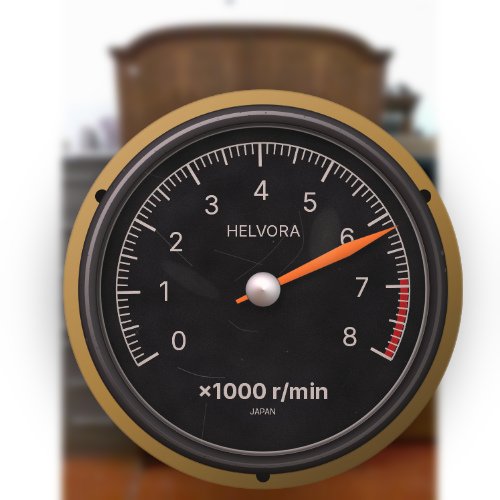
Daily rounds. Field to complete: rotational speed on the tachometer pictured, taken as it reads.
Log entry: 6200 rpm
